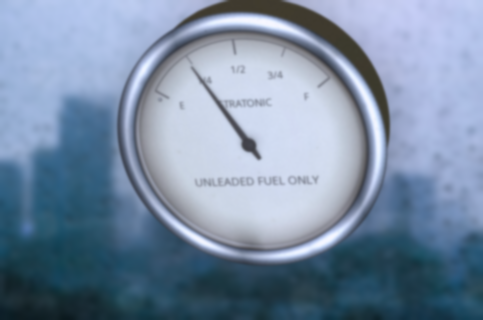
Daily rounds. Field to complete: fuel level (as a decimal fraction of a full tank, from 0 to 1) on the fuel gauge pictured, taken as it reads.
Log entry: 0.25
